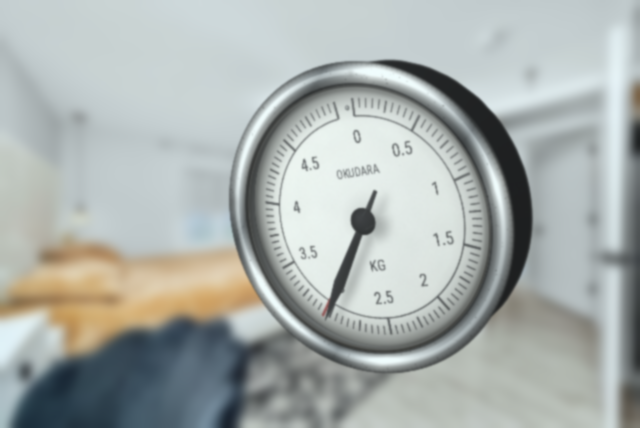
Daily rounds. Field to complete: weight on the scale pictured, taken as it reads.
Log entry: 3 kg
